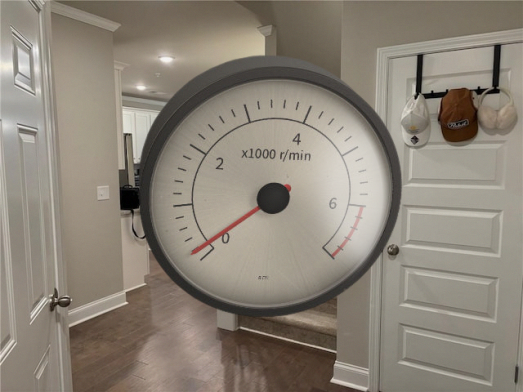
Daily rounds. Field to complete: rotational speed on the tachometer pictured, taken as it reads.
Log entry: 200 rpm
